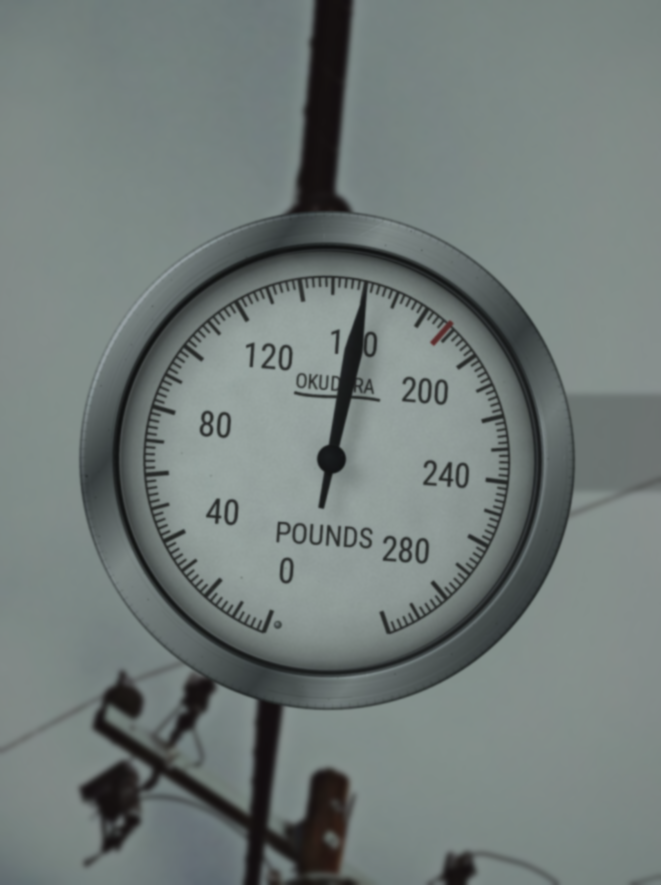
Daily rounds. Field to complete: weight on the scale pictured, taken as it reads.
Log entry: 160 lb
